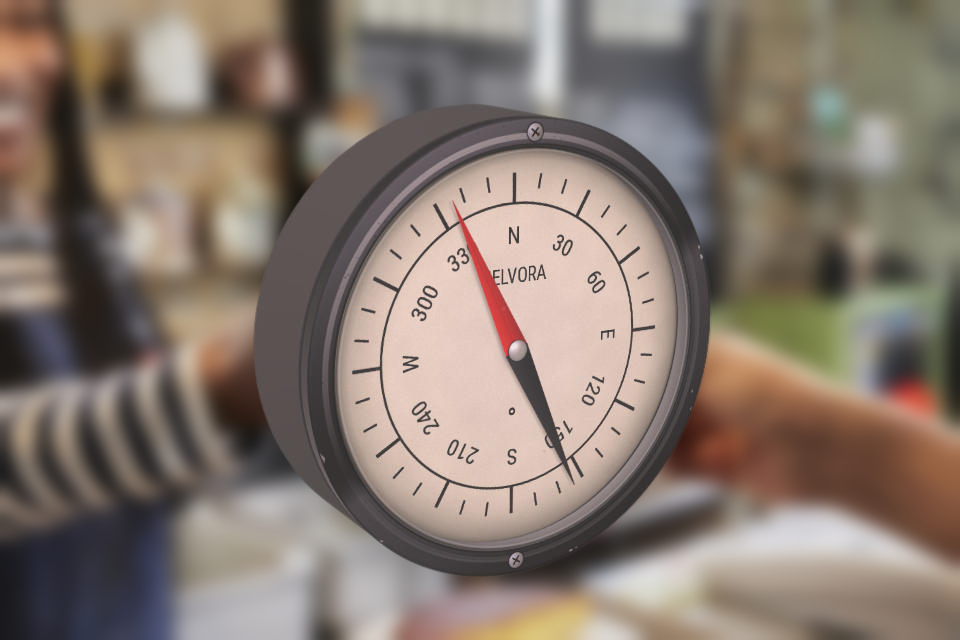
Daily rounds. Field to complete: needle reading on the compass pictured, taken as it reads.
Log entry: 335 °
